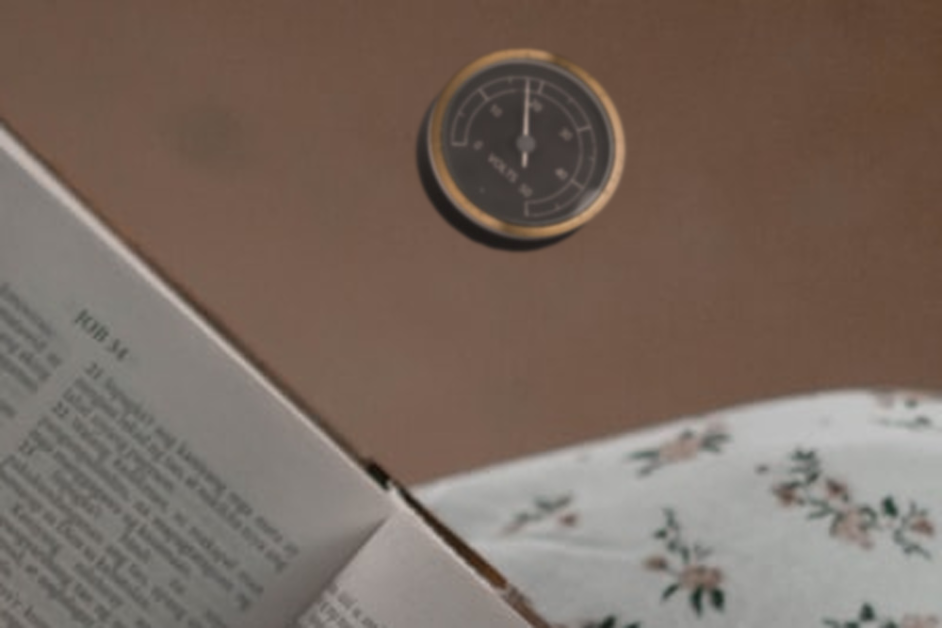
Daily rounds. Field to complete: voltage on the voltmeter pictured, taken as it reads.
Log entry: 17.5 V
